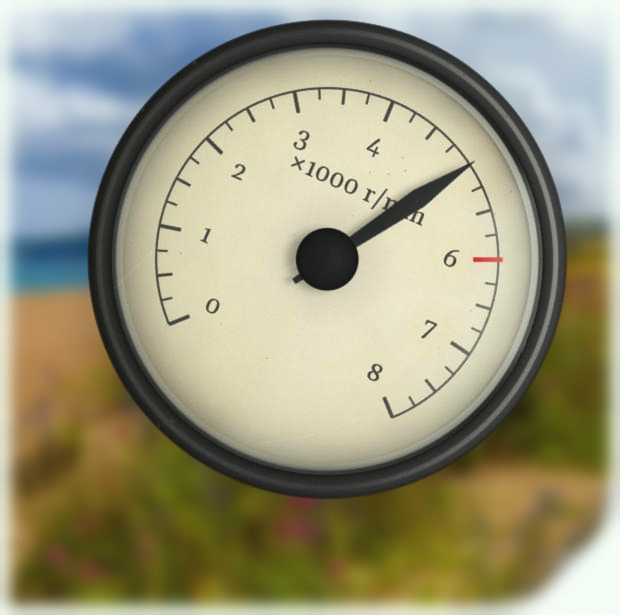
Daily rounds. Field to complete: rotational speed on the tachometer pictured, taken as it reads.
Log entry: 5000 rpm
